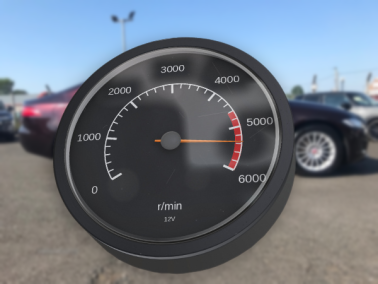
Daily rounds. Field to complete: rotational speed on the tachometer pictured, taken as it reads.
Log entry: 5400 rpm
